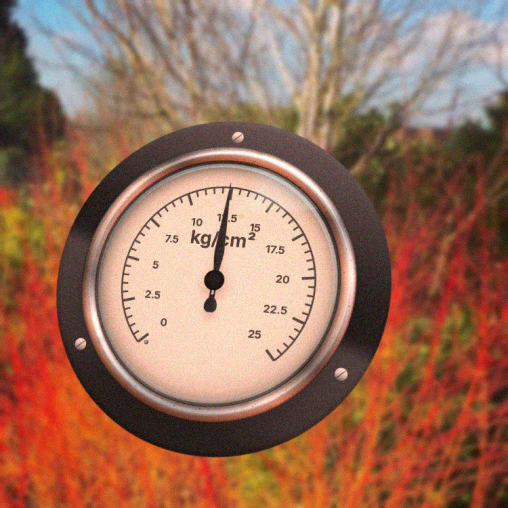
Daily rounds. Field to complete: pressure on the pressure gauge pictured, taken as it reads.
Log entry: 12.5 kg/cm²
